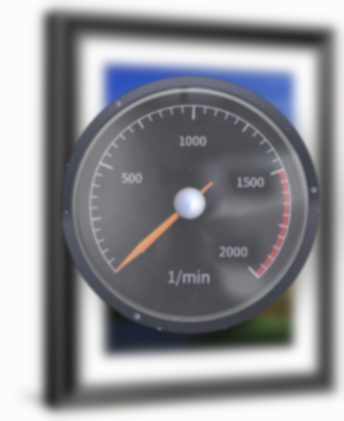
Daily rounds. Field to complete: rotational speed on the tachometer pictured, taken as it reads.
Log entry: 0 rpm
